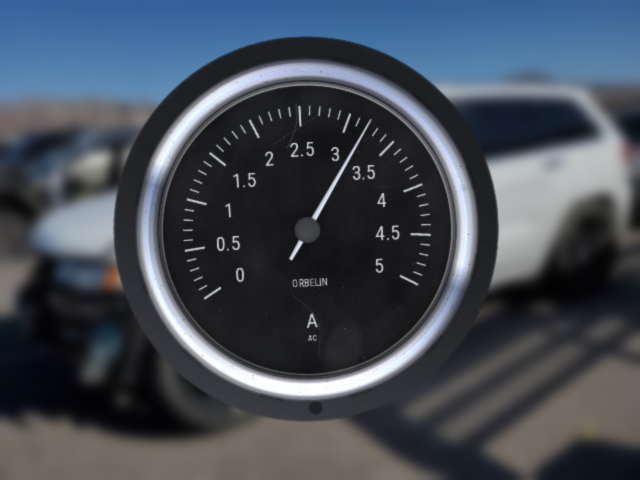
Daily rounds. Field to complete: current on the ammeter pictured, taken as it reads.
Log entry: 3.2 A
